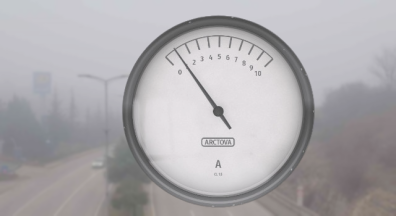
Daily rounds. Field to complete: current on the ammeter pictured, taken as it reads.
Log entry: 1 A
